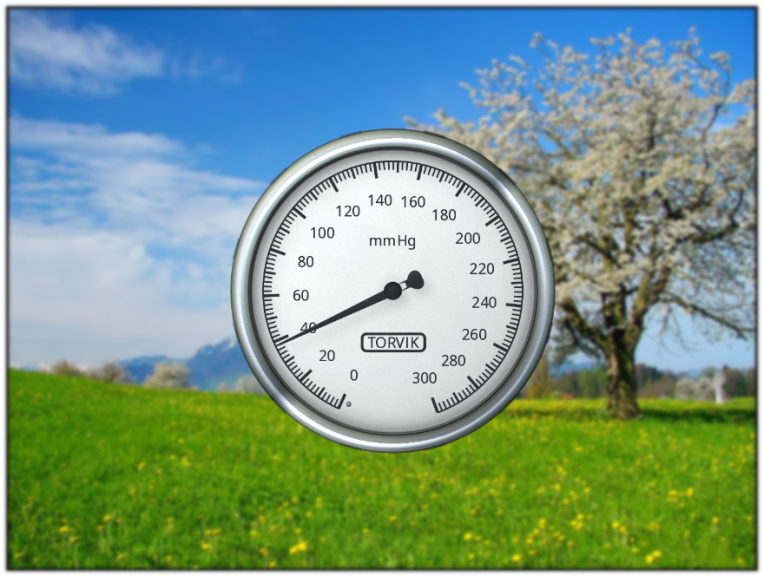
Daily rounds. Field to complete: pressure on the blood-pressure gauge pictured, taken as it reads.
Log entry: 38 mmHg
